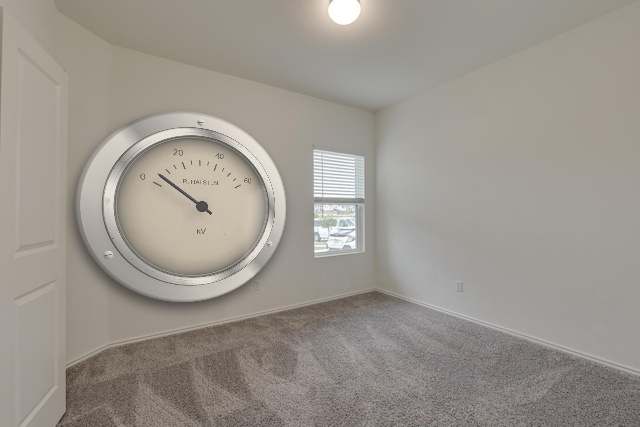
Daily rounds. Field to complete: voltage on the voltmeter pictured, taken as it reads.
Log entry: 5 kV
